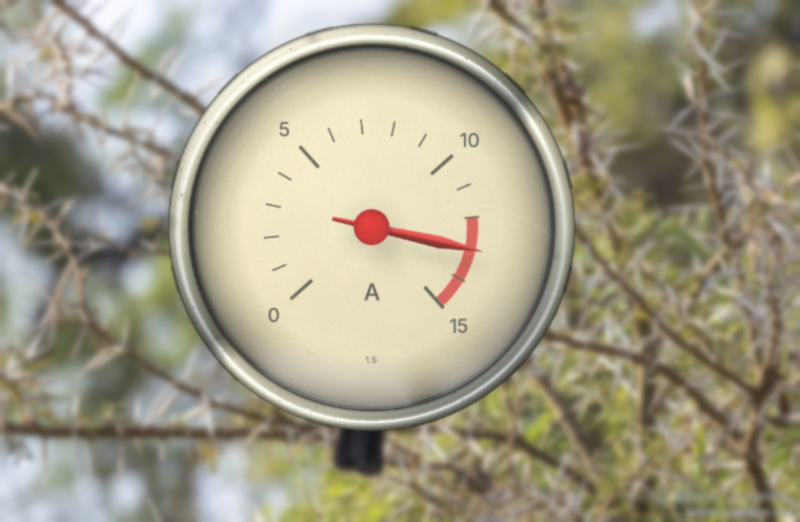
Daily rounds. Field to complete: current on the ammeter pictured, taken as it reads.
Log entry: 13 A
